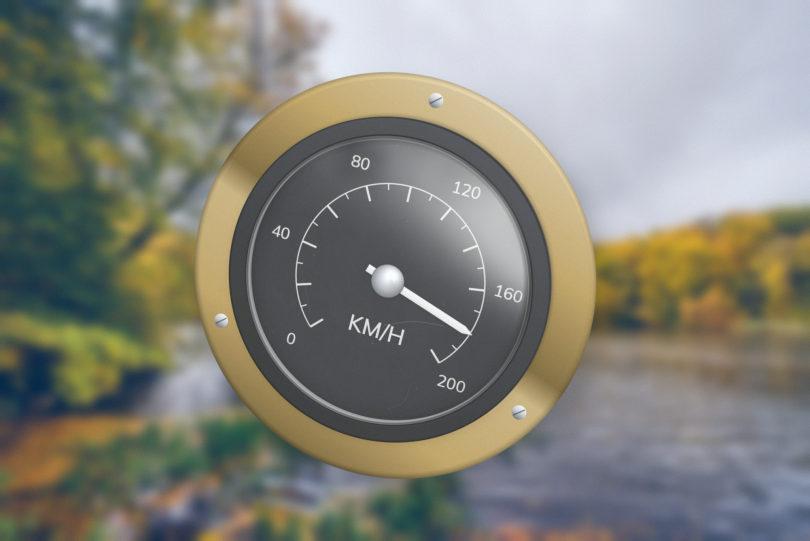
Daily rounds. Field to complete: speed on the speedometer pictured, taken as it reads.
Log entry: 180 km/h
